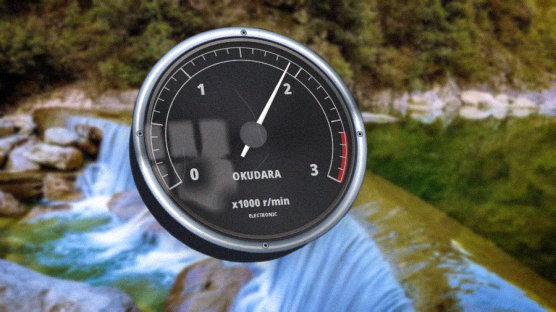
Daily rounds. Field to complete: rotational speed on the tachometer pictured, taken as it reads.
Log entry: 1900 rpm
